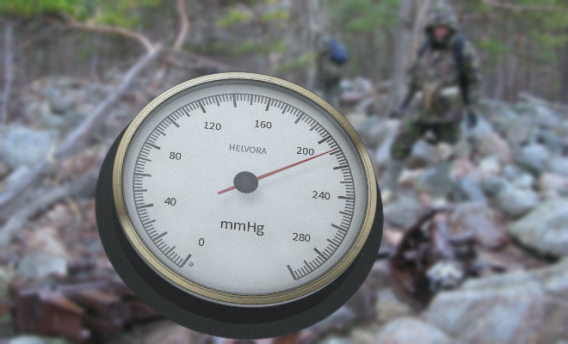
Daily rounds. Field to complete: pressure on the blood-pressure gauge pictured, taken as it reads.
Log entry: 210 mmHg
